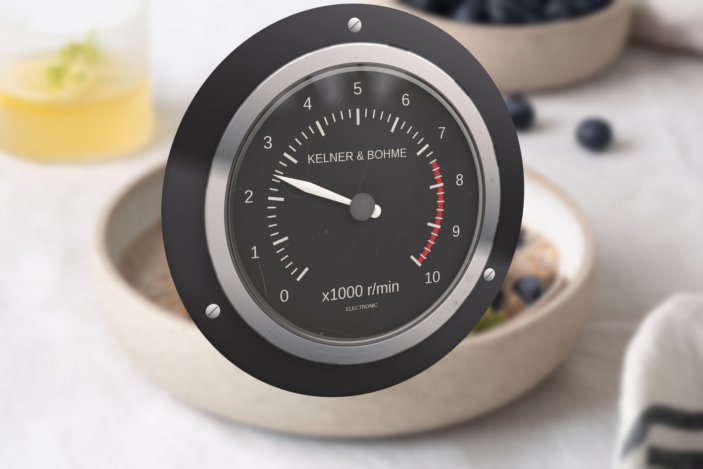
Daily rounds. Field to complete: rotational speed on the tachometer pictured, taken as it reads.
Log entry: 2500 rpm
